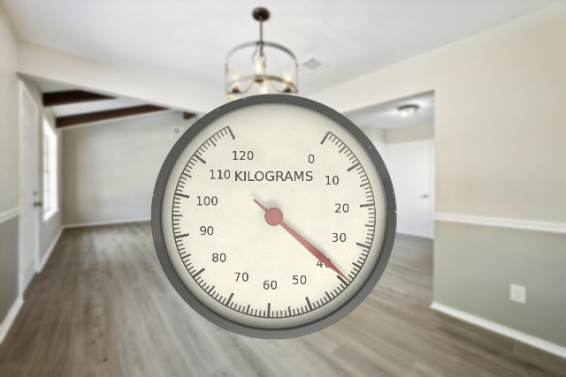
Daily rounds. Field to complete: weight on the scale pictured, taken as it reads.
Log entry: 39 kg
